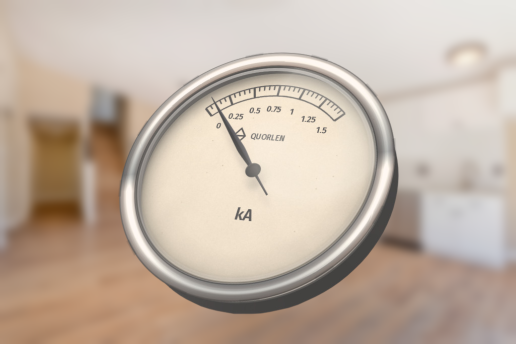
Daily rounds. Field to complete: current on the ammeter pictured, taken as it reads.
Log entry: 0.1 kA
